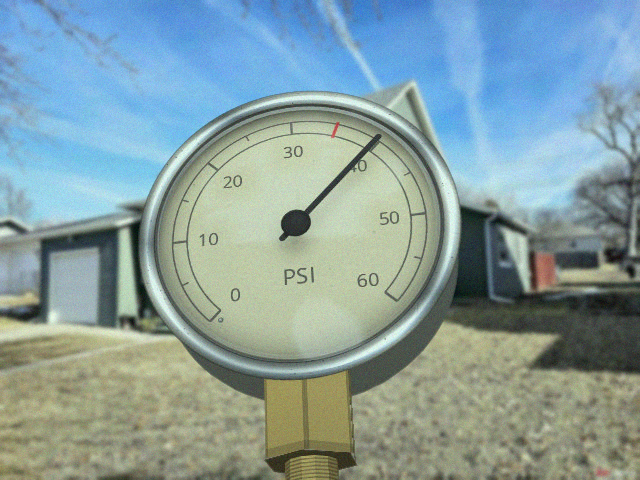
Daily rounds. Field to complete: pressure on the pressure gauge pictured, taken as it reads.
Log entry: 40 psi
